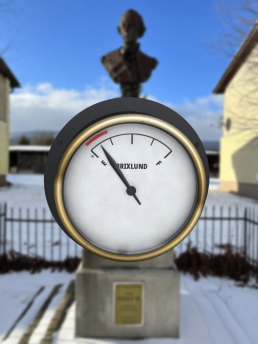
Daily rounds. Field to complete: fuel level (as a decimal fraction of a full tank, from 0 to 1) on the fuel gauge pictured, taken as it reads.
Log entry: 0.125
